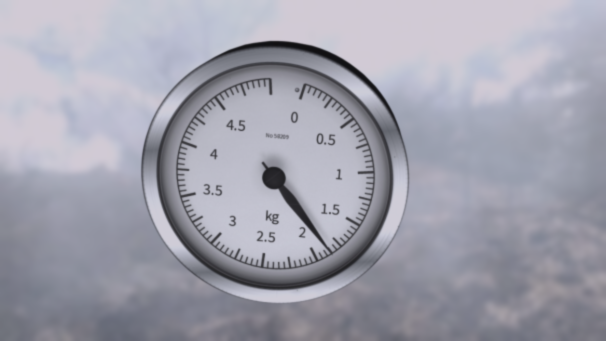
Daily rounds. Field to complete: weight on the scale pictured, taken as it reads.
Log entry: 1.85 kg
